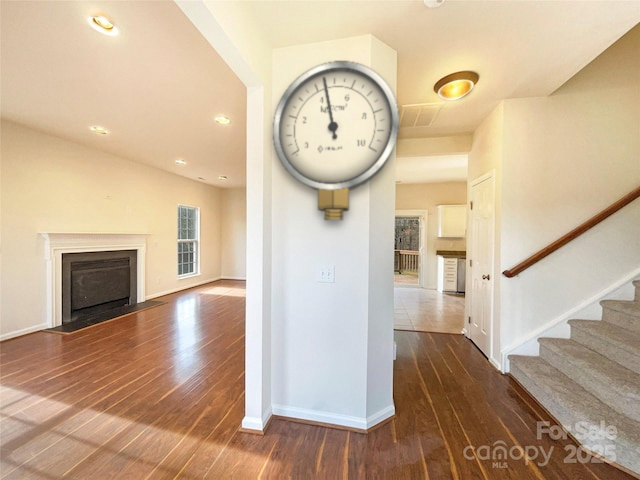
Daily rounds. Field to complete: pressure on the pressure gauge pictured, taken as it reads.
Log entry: 4.5 kg/cm²
